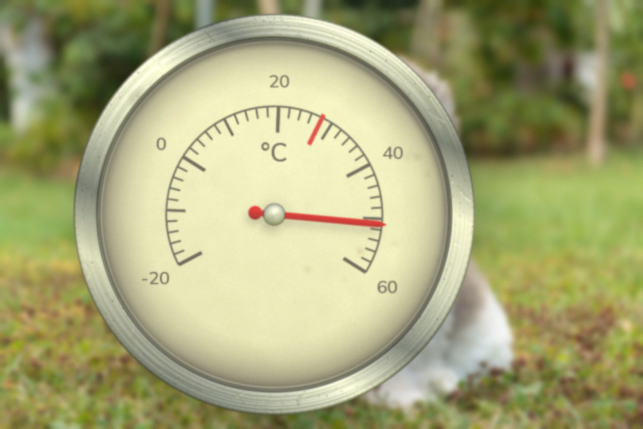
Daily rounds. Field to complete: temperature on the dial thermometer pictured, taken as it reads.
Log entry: 51 °C
